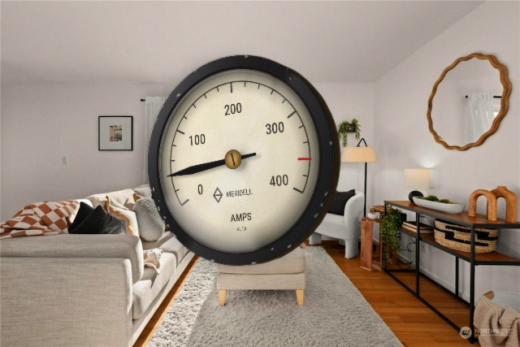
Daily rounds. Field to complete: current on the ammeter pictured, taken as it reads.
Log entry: 40 A
